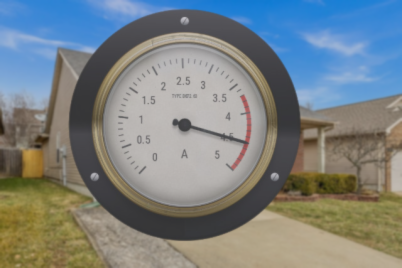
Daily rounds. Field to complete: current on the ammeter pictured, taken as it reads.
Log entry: 4.5 A
